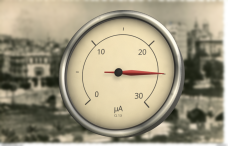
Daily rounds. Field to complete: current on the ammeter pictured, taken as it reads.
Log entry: 25 µA
